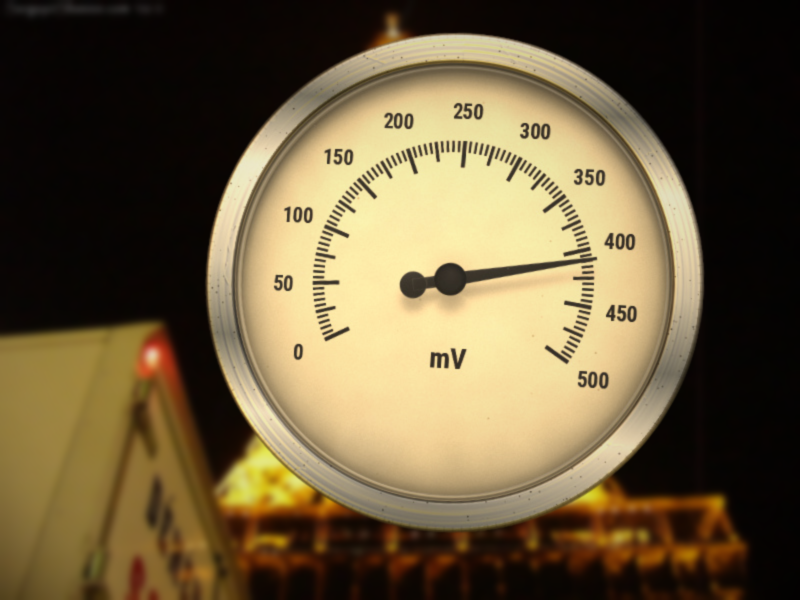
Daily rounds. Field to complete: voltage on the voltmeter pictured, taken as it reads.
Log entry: 410 mV
